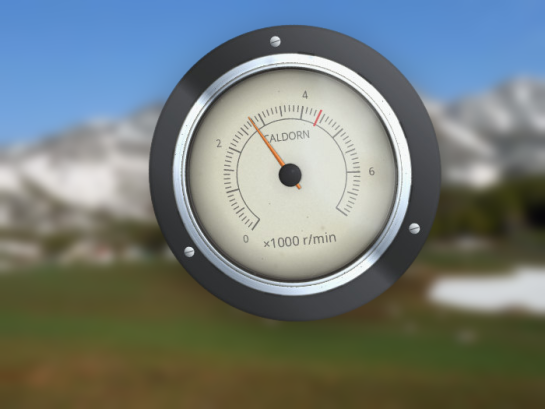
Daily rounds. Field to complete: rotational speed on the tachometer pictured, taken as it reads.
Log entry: 2800 rpm
